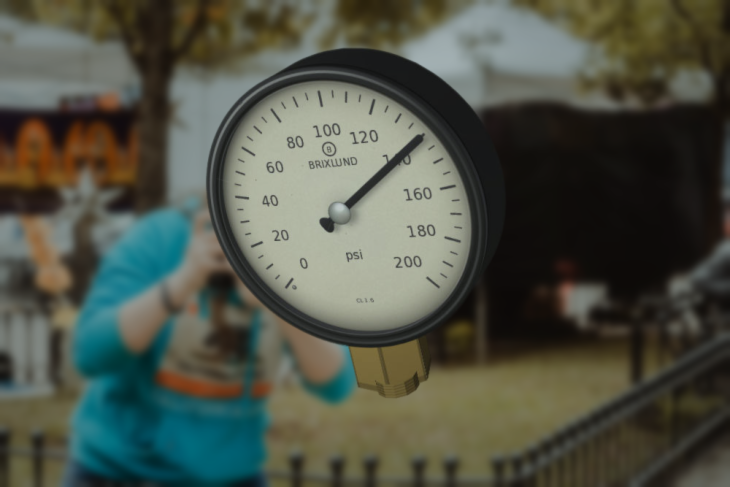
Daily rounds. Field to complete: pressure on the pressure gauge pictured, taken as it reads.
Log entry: 140 psi
